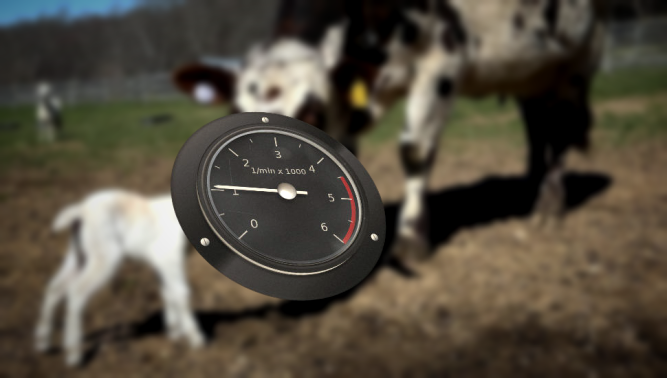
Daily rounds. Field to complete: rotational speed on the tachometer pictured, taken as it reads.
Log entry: 1000 rpm
